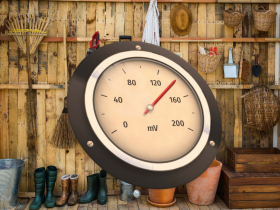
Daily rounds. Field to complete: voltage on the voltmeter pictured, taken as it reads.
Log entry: 140 mV
